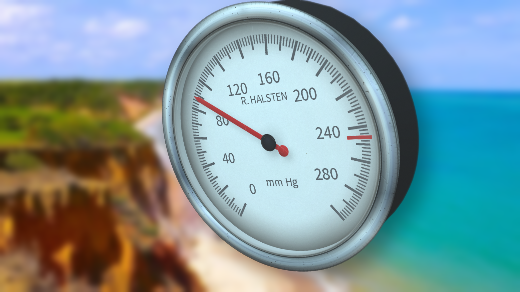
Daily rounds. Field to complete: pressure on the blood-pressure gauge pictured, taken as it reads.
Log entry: 90 mmHg
